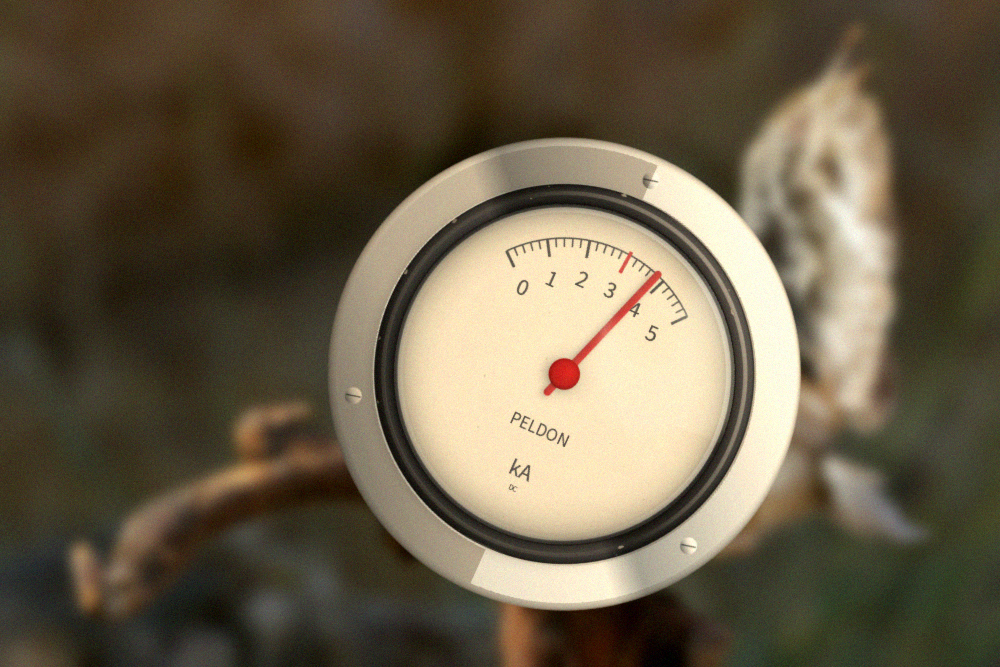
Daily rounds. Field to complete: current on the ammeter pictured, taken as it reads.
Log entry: 3.8 kA
